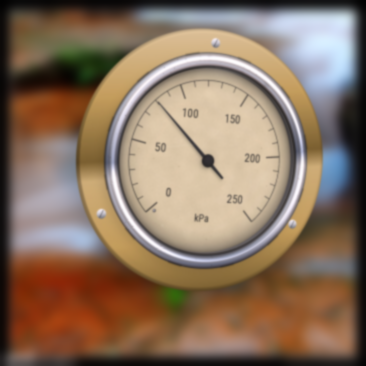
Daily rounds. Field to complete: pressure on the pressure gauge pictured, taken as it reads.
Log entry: 80 kPa
